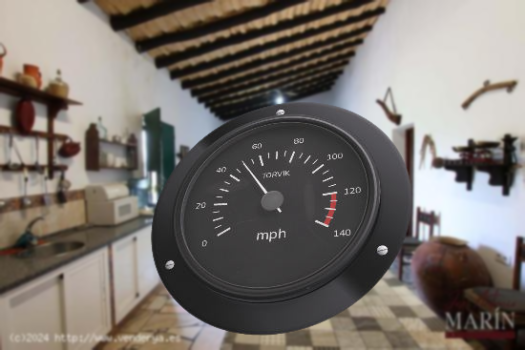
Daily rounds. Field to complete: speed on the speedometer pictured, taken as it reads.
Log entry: 50 mph
